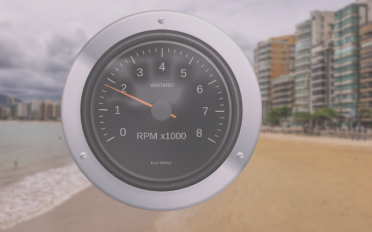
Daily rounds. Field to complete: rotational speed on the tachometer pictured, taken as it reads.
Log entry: 1800 rpm
